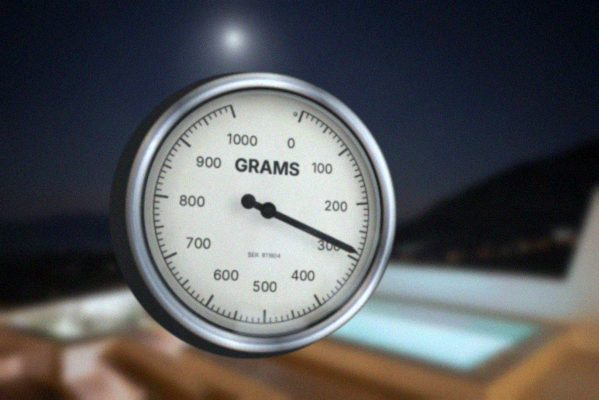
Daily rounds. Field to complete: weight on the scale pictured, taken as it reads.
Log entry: 290 g
